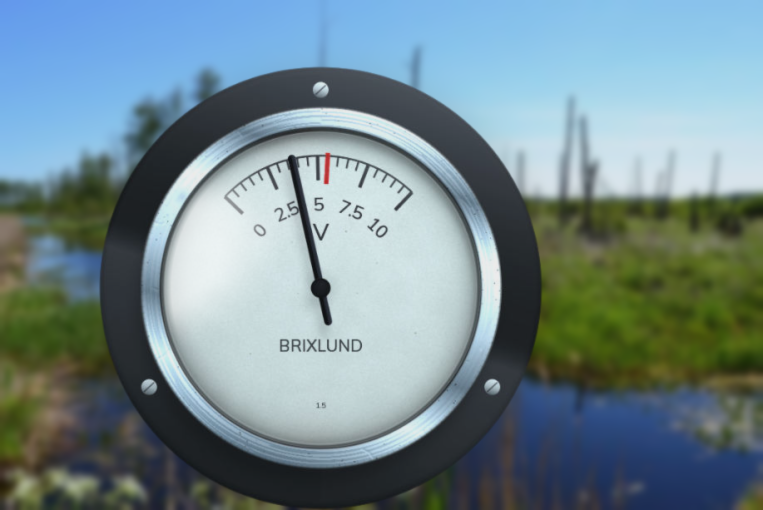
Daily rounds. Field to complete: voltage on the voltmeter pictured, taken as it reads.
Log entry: 3.75 V
